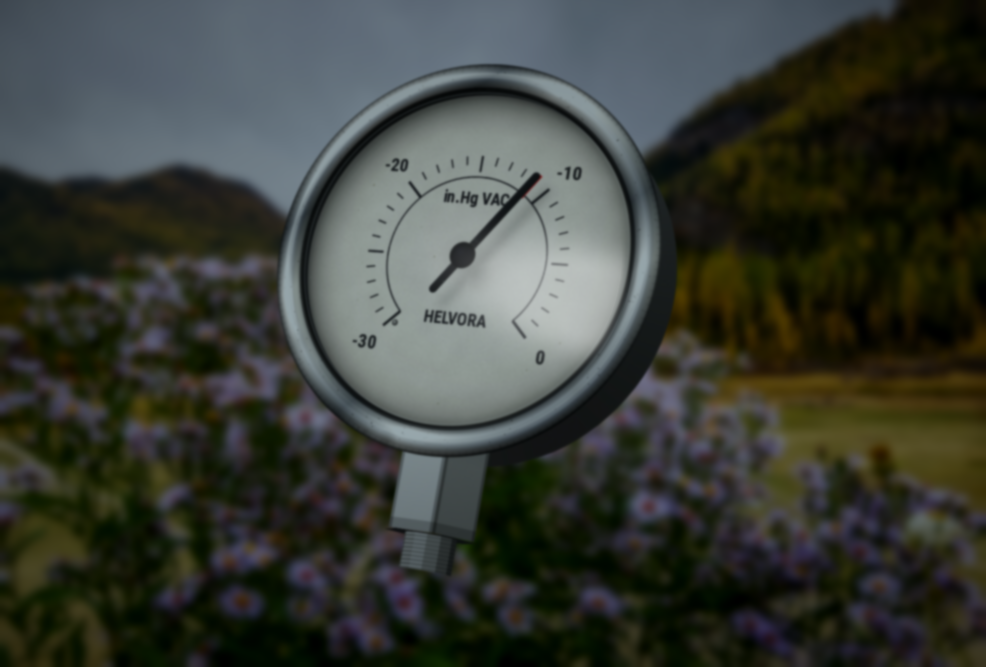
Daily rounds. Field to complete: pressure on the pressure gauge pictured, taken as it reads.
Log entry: -11 inHg
